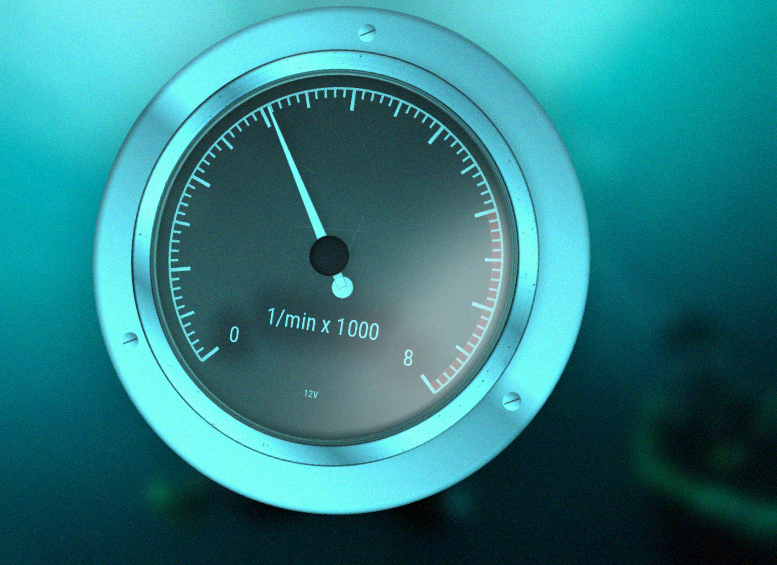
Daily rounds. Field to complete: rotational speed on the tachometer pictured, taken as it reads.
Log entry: 3100 rpm
